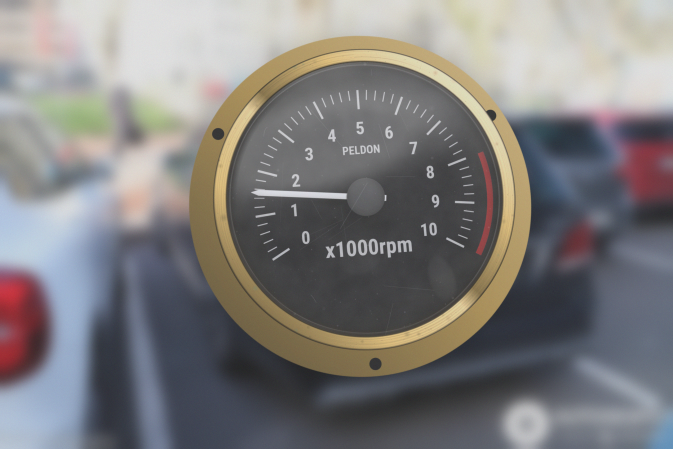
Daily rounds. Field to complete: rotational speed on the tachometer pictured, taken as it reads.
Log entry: 1500 rpm
